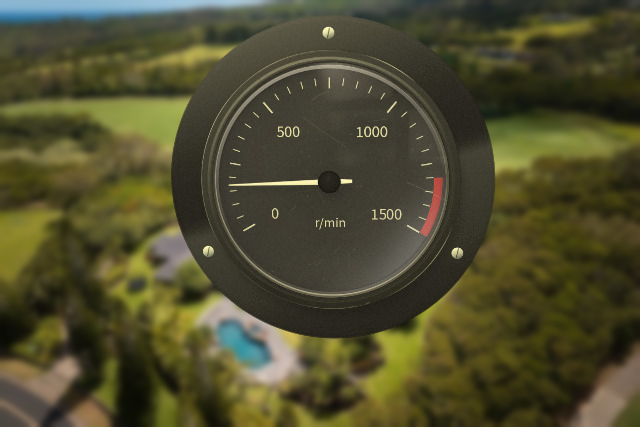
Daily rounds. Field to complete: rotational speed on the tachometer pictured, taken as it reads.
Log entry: 175 rpm
